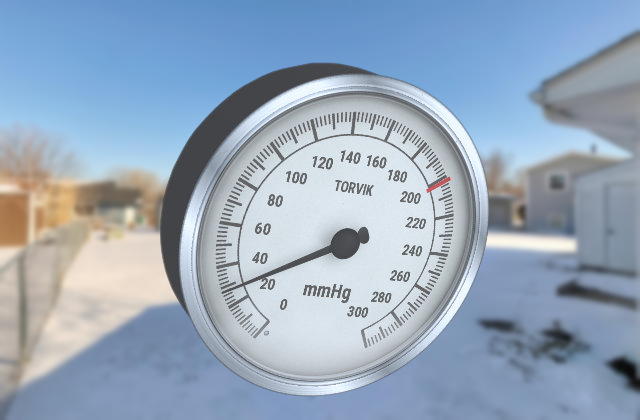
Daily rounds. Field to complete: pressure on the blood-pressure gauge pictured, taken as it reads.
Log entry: 30 mmHg
